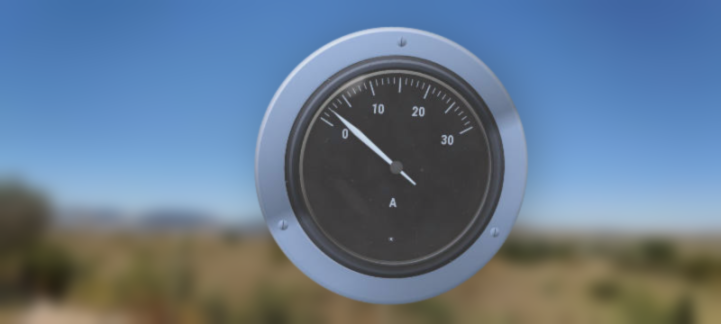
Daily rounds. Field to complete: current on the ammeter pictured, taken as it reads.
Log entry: 2 A
